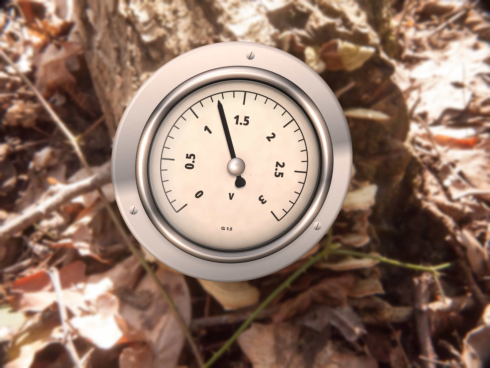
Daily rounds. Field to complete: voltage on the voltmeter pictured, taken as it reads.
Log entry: 1.25 V
